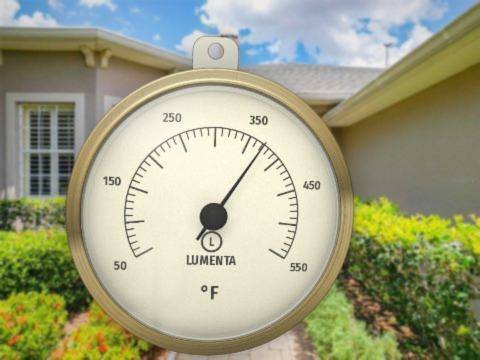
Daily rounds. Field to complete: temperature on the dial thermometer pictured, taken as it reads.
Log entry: 370 °F
